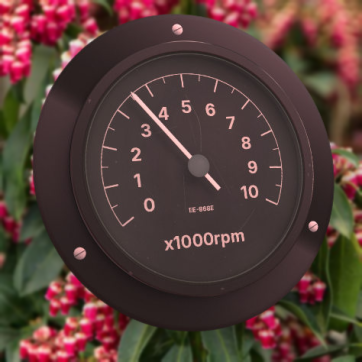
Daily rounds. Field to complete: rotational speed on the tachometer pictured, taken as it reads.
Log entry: 3500 rpm
